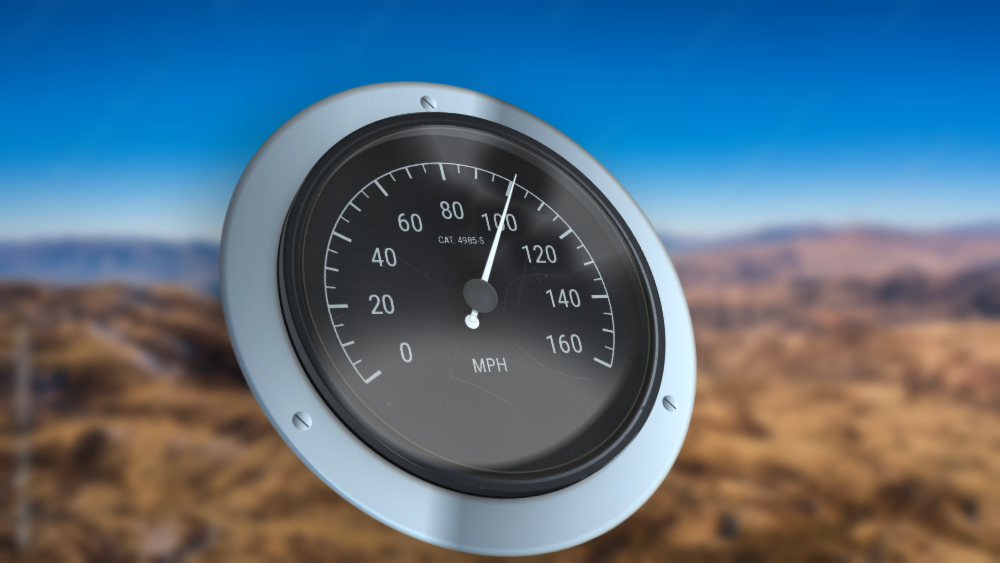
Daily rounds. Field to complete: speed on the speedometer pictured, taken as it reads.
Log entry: 100 mph
